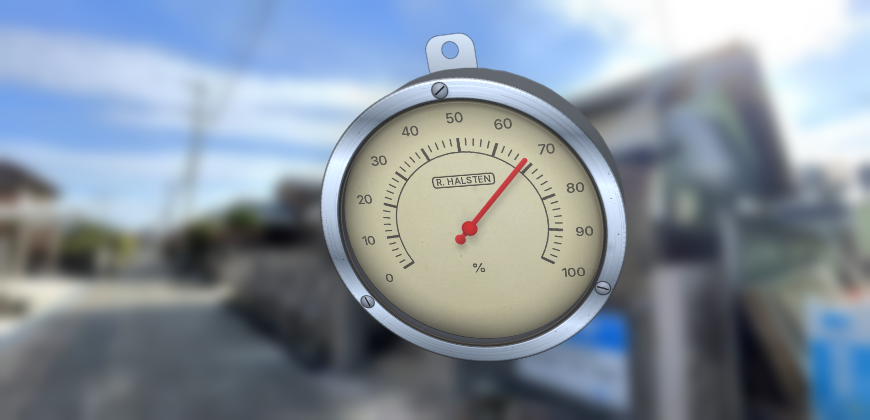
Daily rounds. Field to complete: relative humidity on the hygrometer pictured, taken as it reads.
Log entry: 68 %
